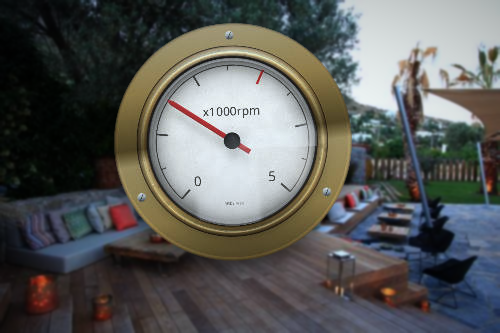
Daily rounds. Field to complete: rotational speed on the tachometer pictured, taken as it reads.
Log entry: 1500 rpm
